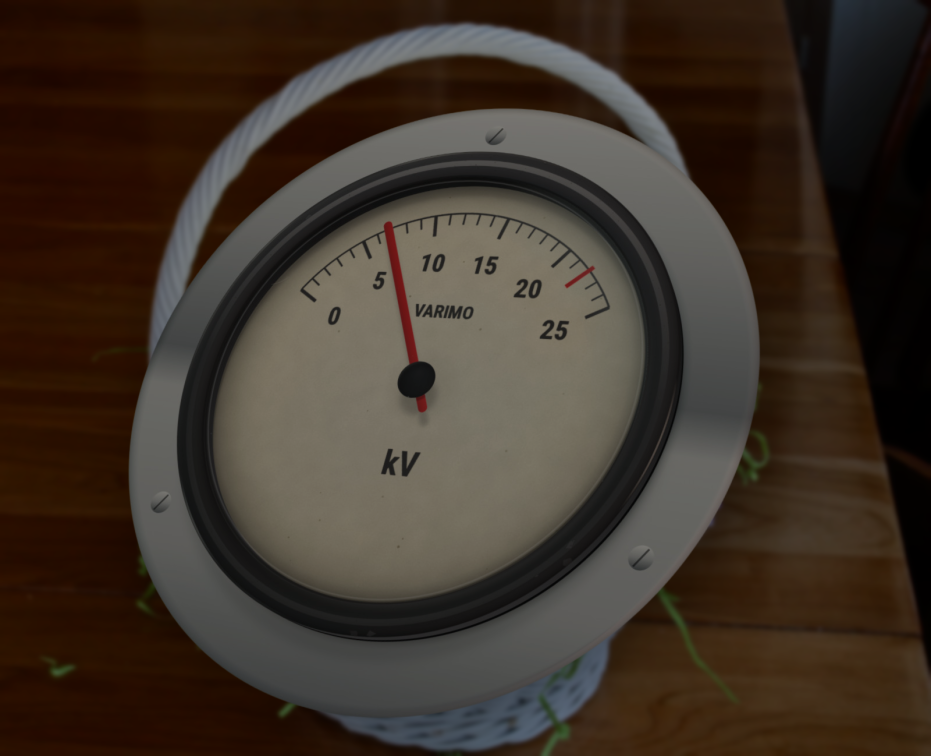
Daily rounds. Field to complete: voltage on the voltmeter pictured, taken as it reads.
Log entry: 7 kV
